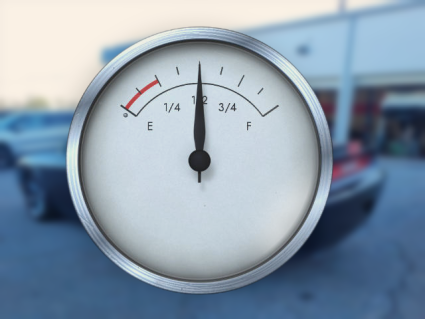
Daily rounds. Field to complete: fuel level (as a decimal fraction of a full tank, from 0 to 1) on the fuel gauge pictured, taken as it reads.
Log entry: 0.5
